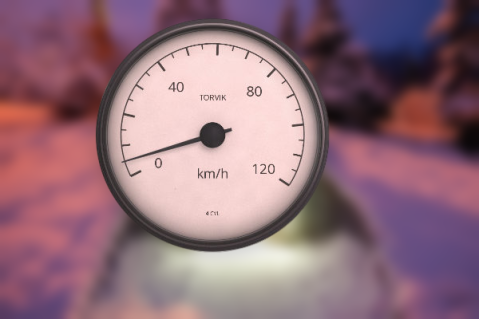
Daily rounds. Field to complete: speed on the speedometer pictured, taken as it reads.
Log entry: 5 km/h
